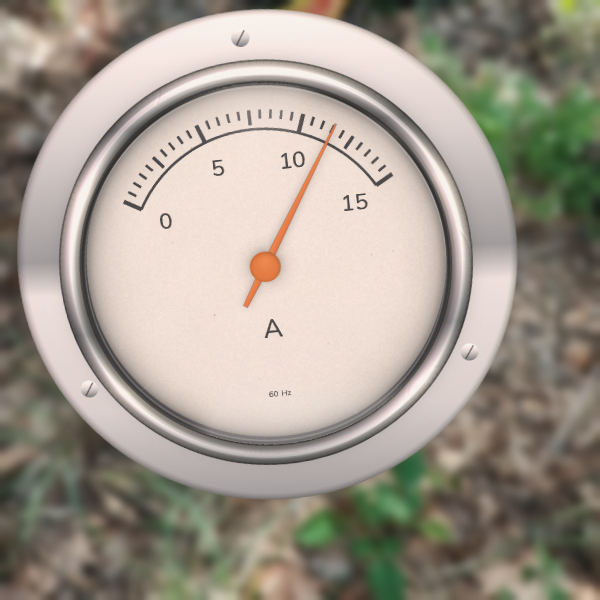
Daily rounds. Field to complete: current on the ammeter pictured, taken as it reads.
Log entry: 11.5 A
